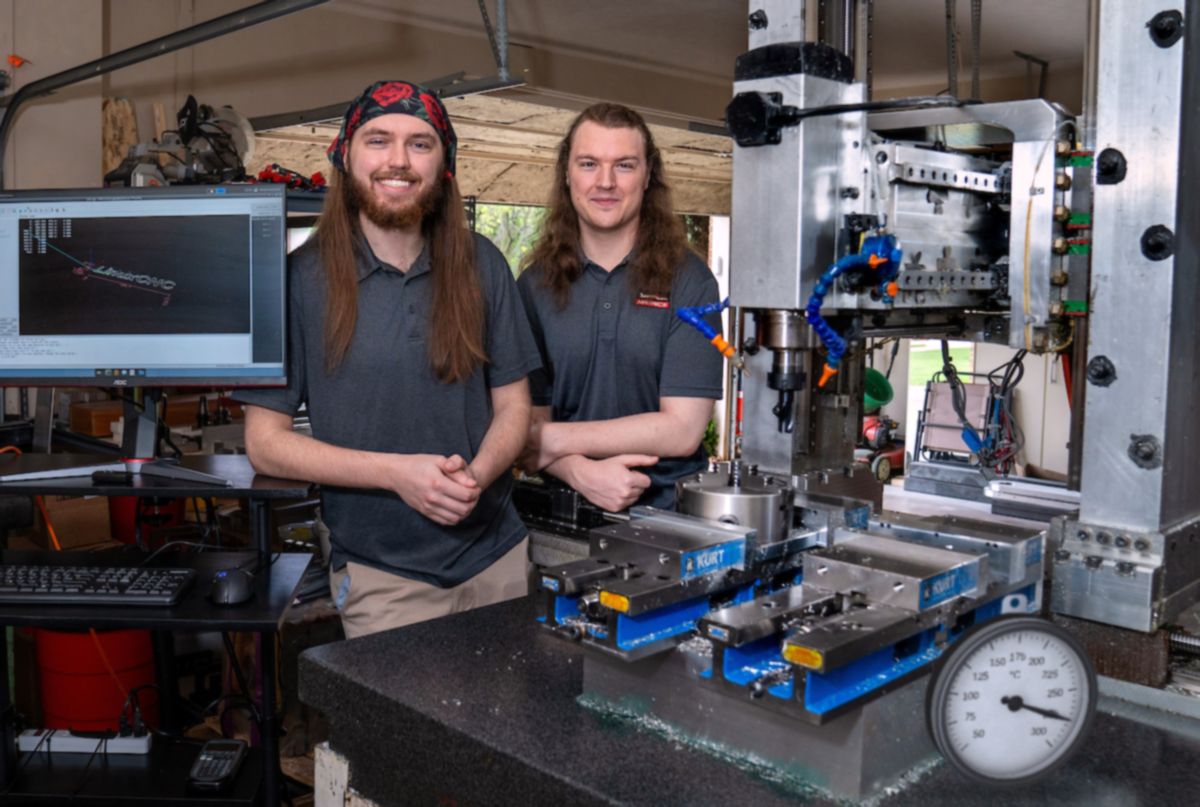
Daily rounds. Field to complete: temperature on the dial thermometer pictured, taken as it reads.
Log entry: 275 °C
